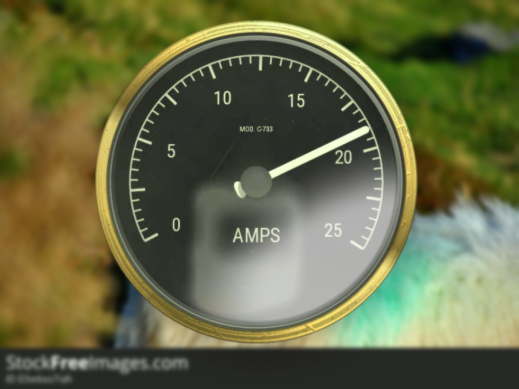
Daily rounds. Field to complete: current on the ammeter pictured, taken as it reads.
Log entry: 19 A
